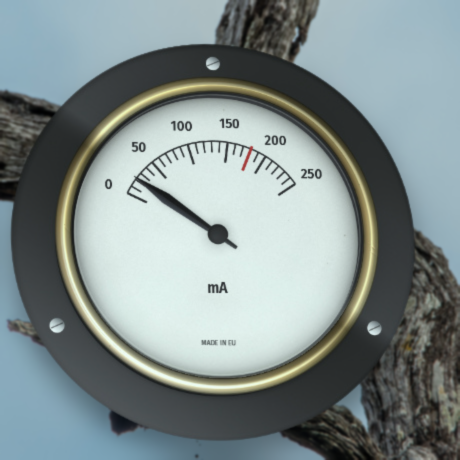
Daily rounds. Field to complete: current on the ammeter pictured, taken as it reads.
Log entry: 20 mA
